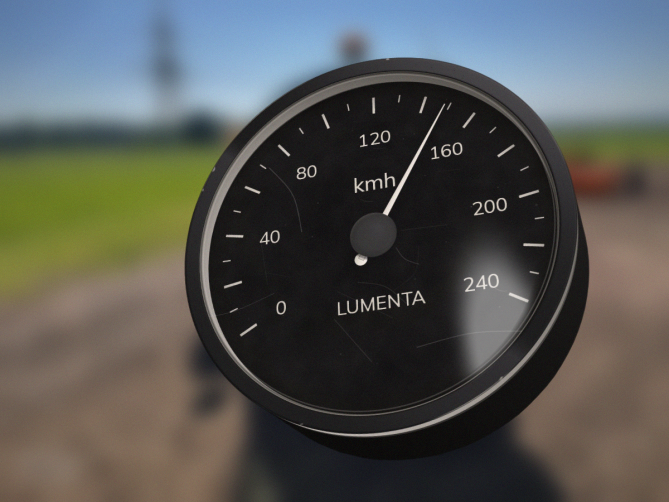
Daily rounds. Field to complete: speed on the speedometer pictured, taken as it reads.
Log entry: 150 km/h
